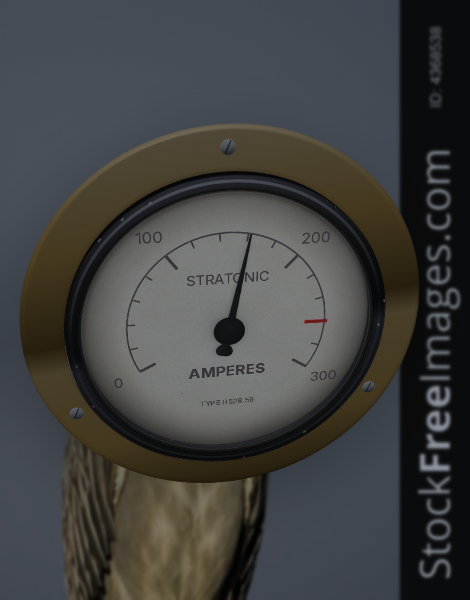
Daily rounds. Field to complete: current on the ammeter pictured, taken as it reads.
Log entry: 160 A
